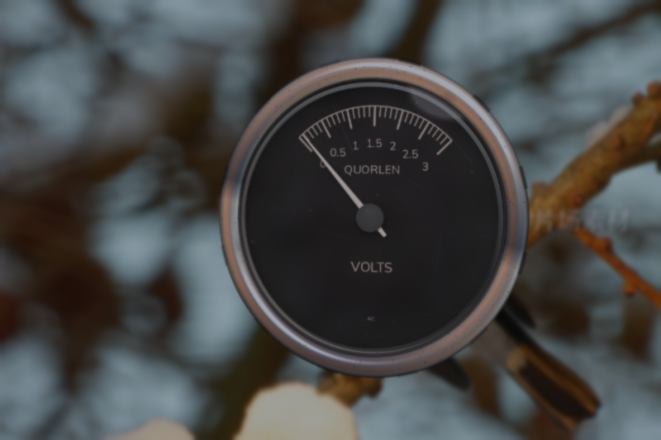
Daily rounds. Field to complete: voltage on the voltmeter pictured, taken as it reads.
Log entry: 0.1 V
